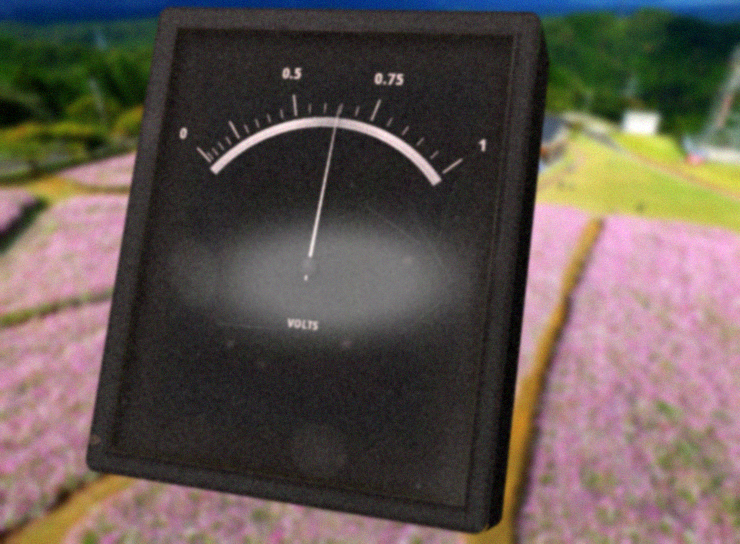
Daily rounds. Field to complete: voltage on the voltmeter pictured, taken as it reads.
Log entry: 0.65 V
